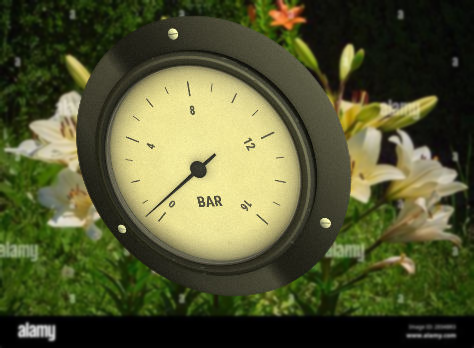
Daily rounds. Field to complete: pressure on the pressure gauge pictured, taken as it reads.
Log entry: 0.5 bar
